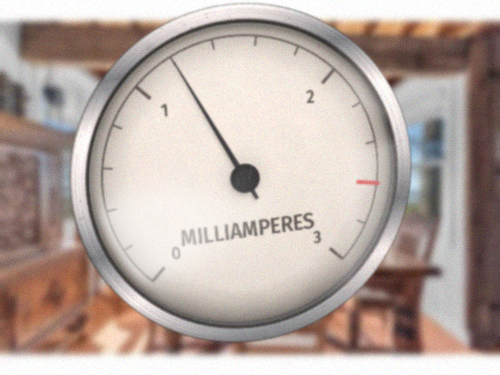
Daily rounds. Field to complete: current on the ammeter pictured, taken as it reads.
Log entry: 1.2 mA
